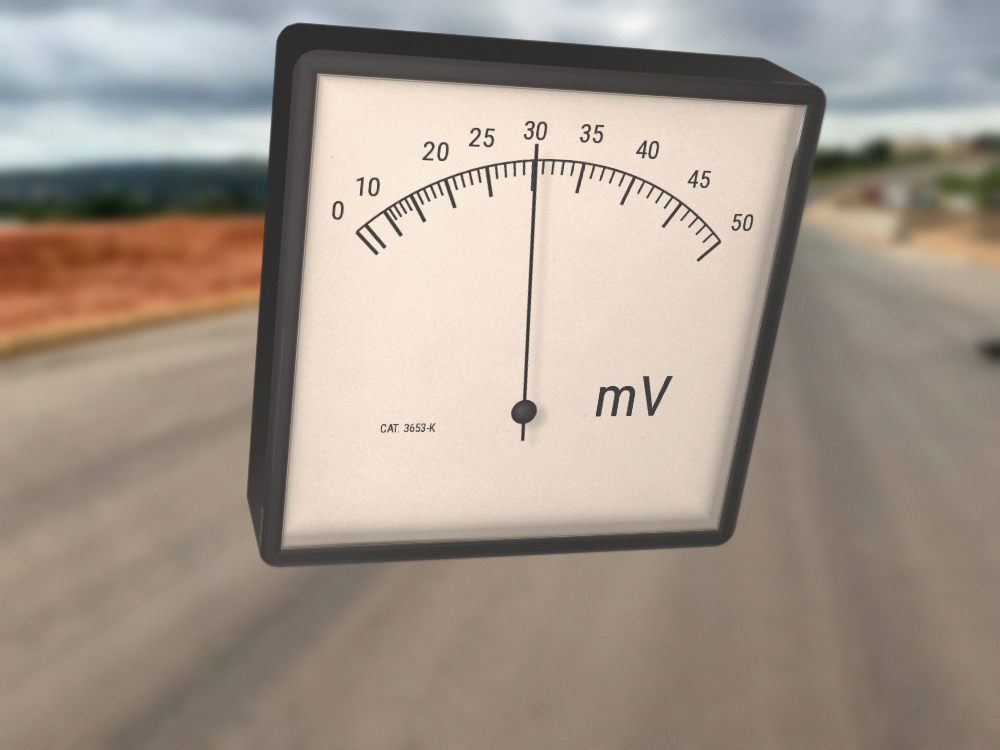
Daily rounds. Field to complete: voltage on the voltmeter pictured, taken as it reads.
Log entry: 30 mV
